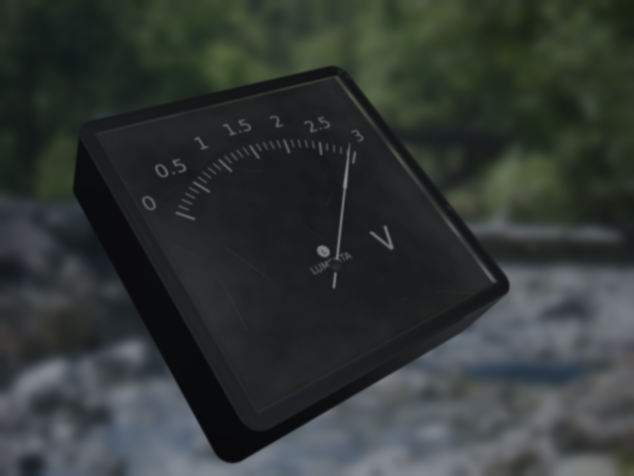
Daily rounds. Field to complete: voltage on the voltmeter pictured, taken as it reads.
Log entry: 2.9 V
